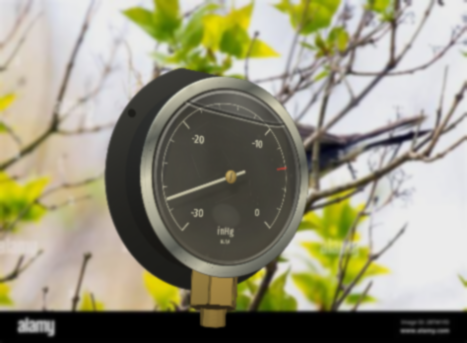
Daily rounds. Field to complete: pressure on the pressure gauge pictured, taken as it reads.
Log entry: -27 inHg
